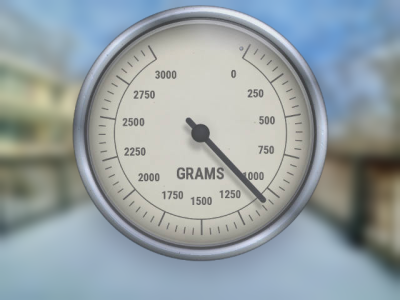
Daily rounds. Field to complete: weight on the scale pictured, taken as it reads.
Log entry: 1075 g
